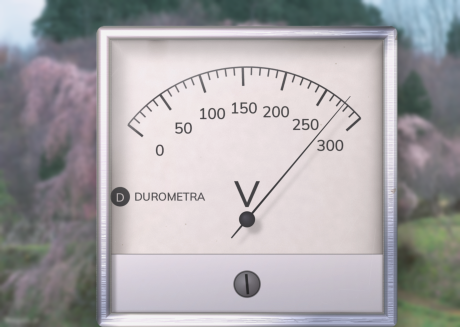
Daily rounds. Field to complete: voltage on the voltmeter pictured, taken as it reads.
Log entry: 275 V
